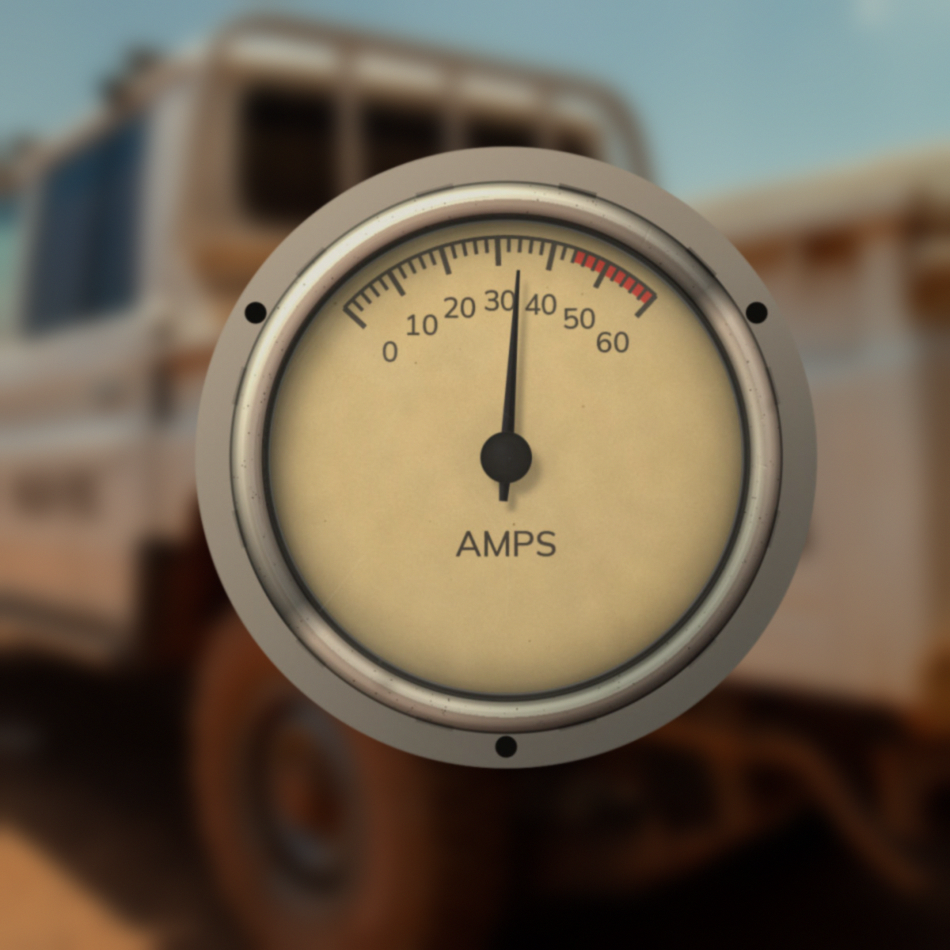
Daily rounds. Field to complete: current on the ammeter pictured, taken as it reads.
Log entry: 34 A
